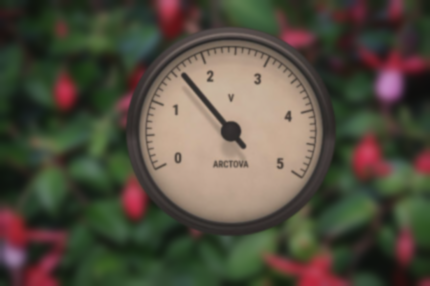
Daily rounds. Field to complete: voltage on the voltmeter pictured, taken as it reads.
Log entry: 1.6 V
